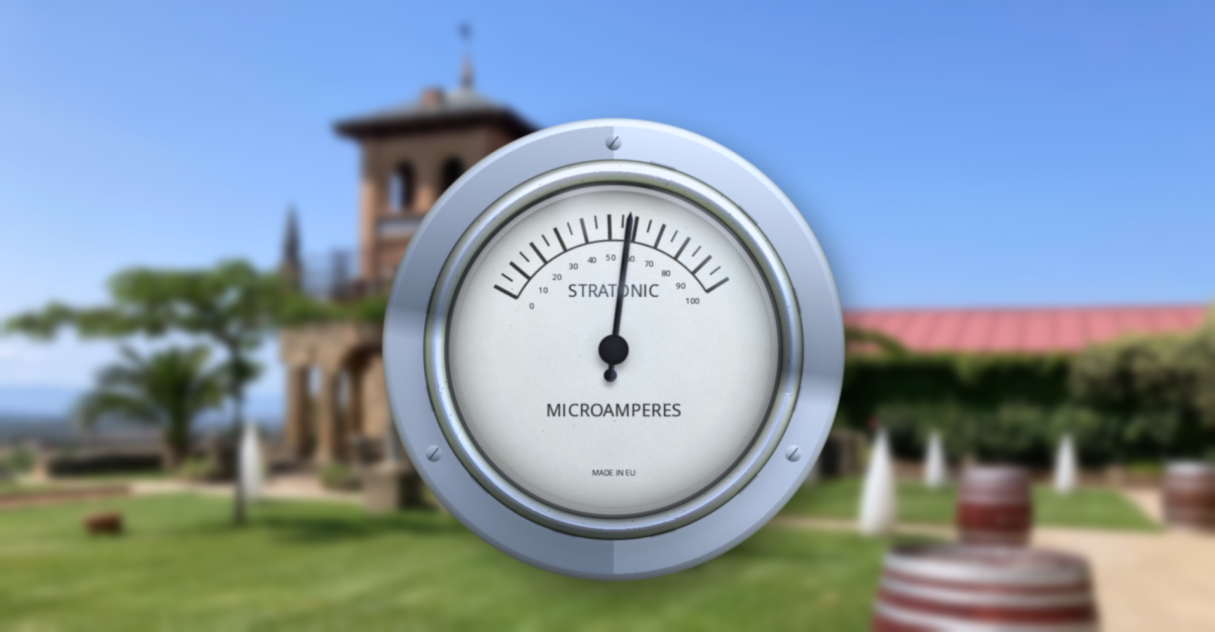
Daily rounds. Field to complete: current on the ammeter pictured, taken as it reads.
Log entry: 57.5 µA
